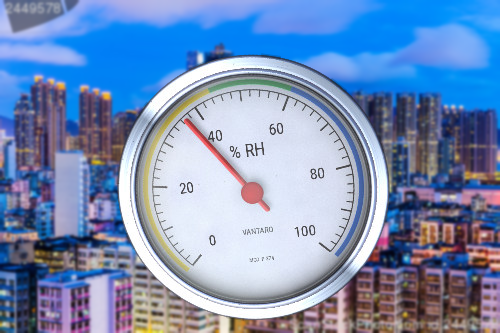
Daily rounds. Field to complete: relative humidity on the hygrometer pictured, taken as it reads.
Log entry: 37 %
